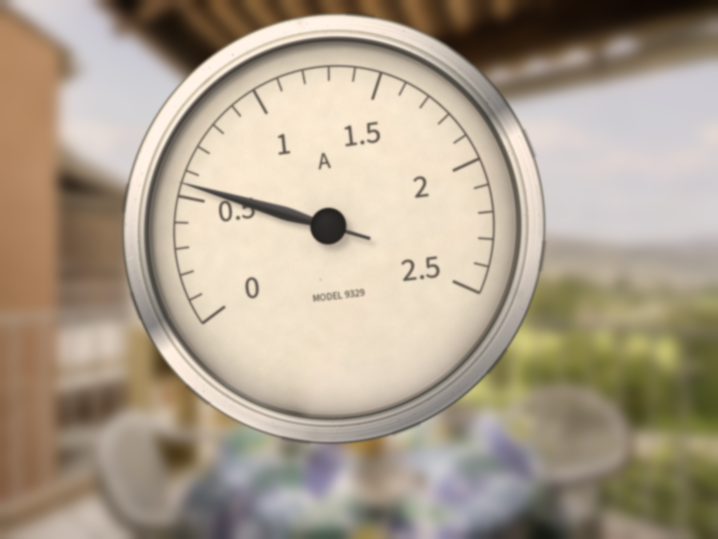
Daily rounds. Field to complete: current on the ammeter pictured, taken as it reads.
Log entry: 0.55 A
